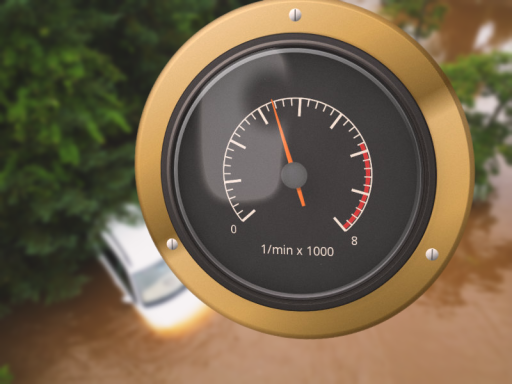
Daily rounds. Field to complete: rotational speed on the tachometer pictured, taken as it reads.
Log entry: 3400 rpm
